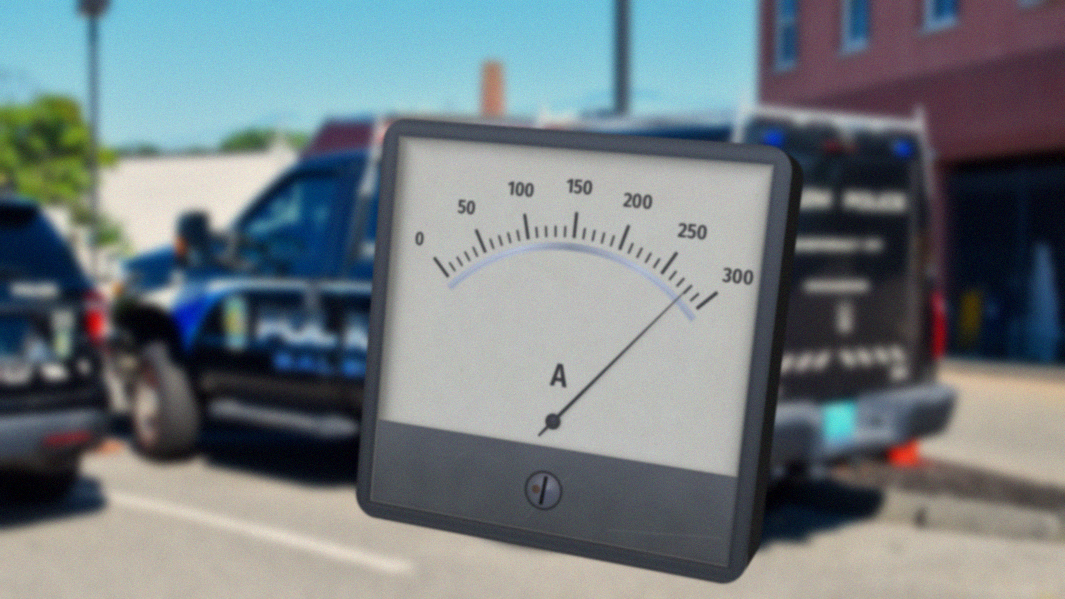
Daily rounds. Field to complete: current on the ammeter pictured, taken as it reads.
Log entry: 280 A
